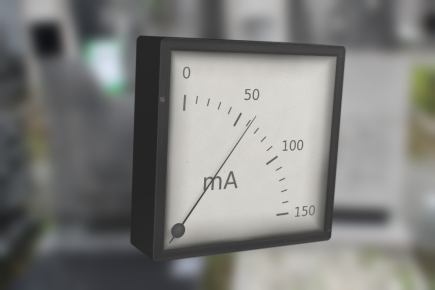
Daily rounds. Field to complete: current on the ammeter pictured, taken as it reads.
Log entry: 60 mA
